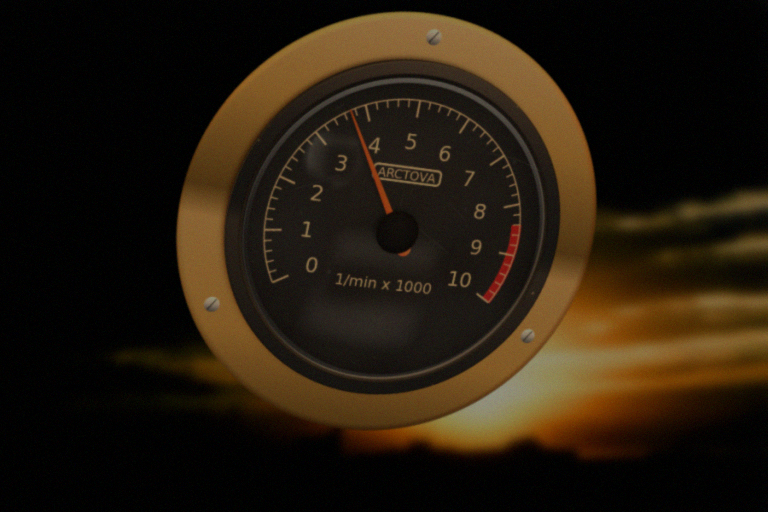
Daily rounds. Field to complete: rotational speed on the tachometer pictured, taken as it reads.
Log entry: 3700 rpm
